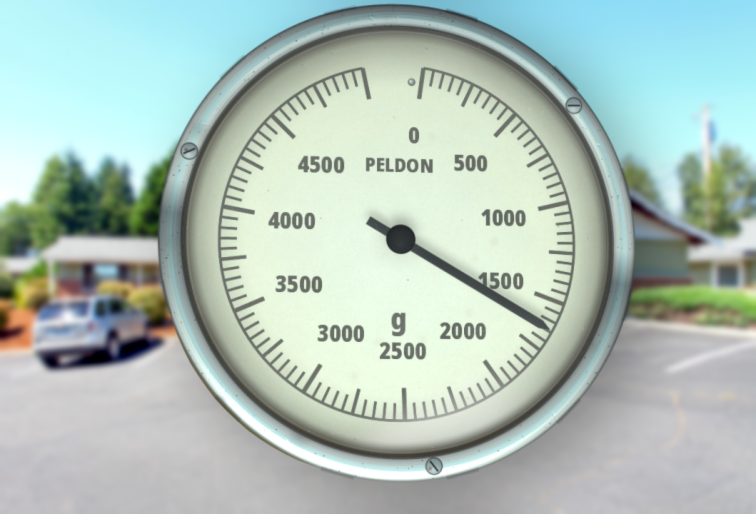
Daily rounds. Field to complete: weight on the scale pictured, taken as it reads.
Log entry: 1650 g
